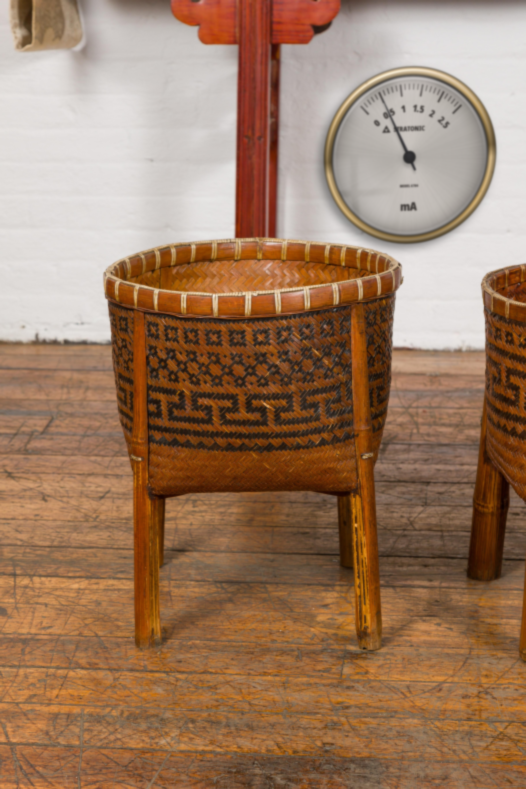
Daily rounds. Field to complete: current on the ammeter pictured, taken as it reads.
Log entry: 0.5 mA
